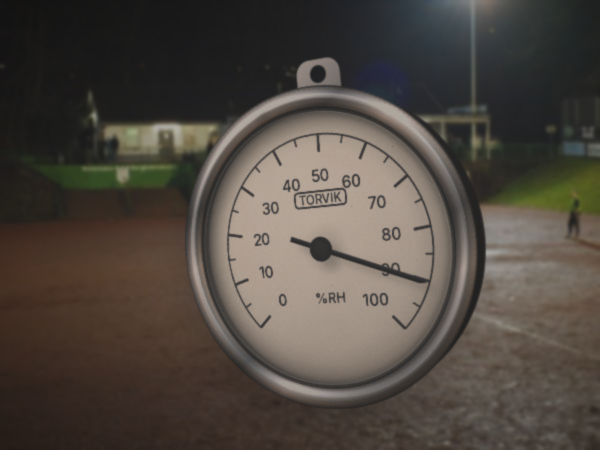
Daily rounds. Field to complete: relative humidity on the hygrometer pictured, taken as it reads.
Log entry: 90 %
